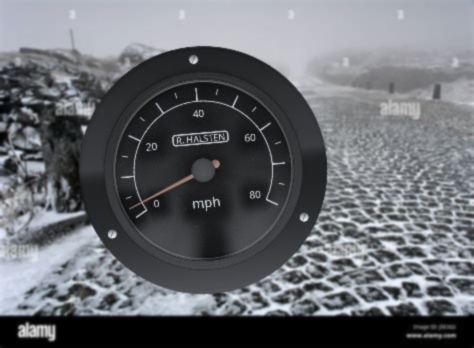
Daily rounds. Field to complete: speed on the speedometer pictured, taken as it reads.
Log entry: 2.5 mph
